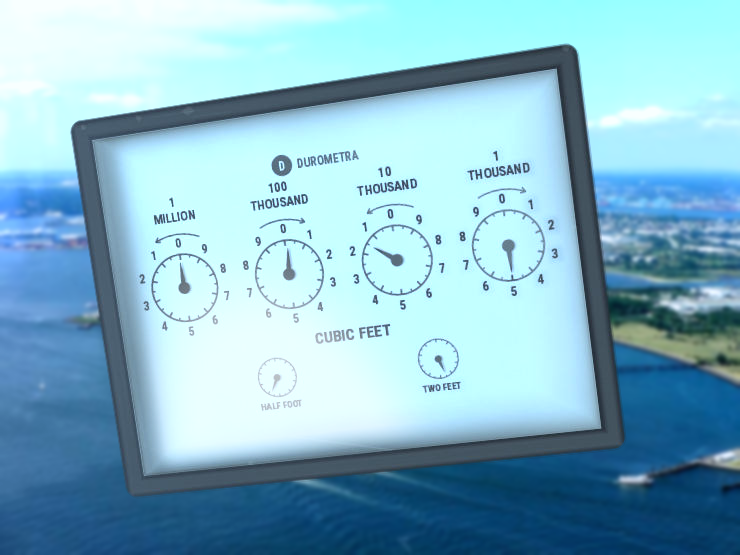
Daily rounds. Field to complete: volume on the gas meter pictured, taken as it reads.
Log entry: 1500 ft³
